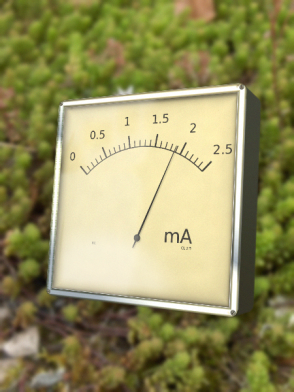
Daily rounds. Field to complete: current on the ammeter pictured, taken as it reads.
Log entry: 1.9 mA
